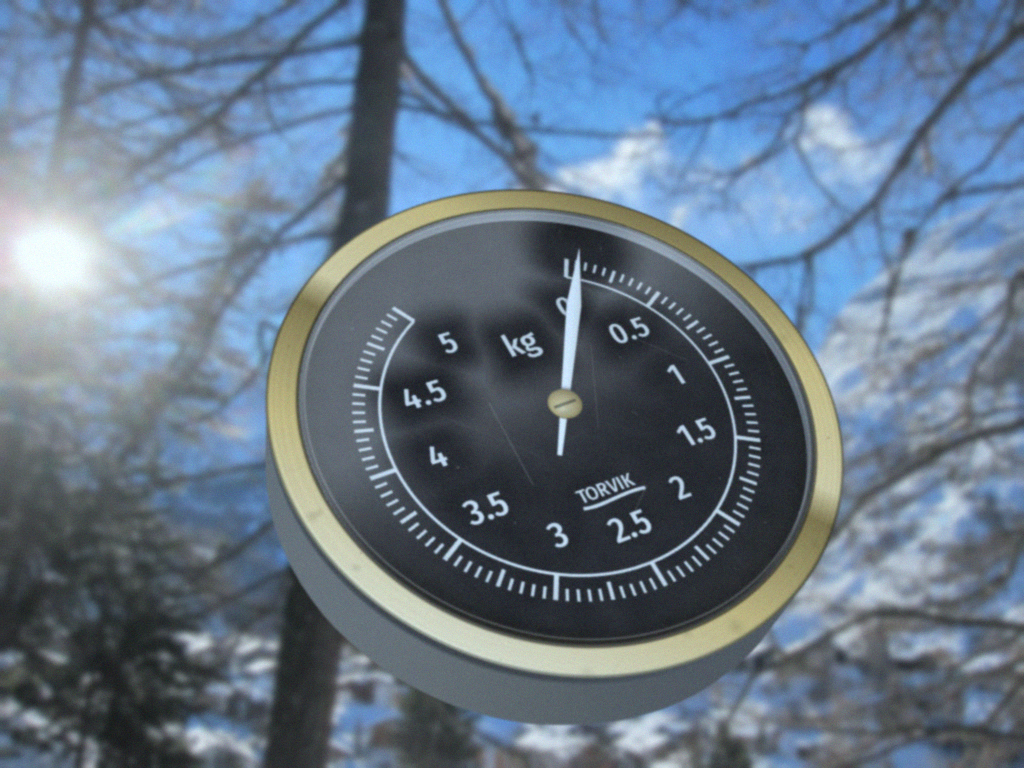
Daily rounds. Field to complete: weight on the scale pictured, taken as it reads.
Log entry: 0.05 kg
